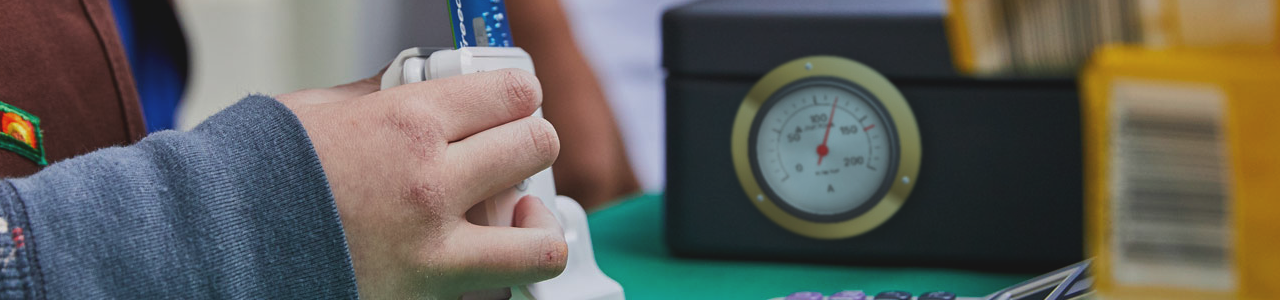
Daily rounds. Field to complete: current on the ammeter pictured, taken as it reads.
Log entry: 120 A
